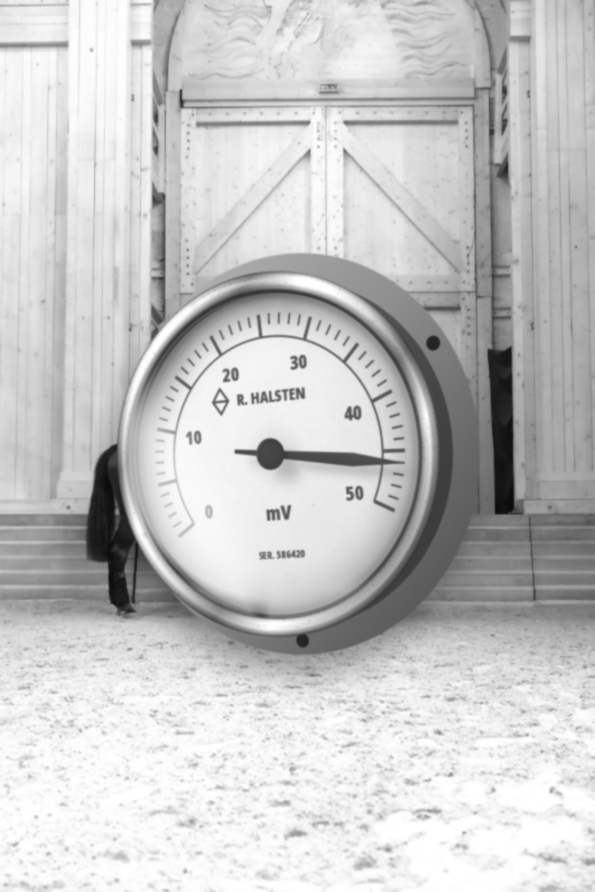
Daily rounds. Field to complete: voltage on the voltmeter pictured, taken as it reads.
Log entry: 46 mV
